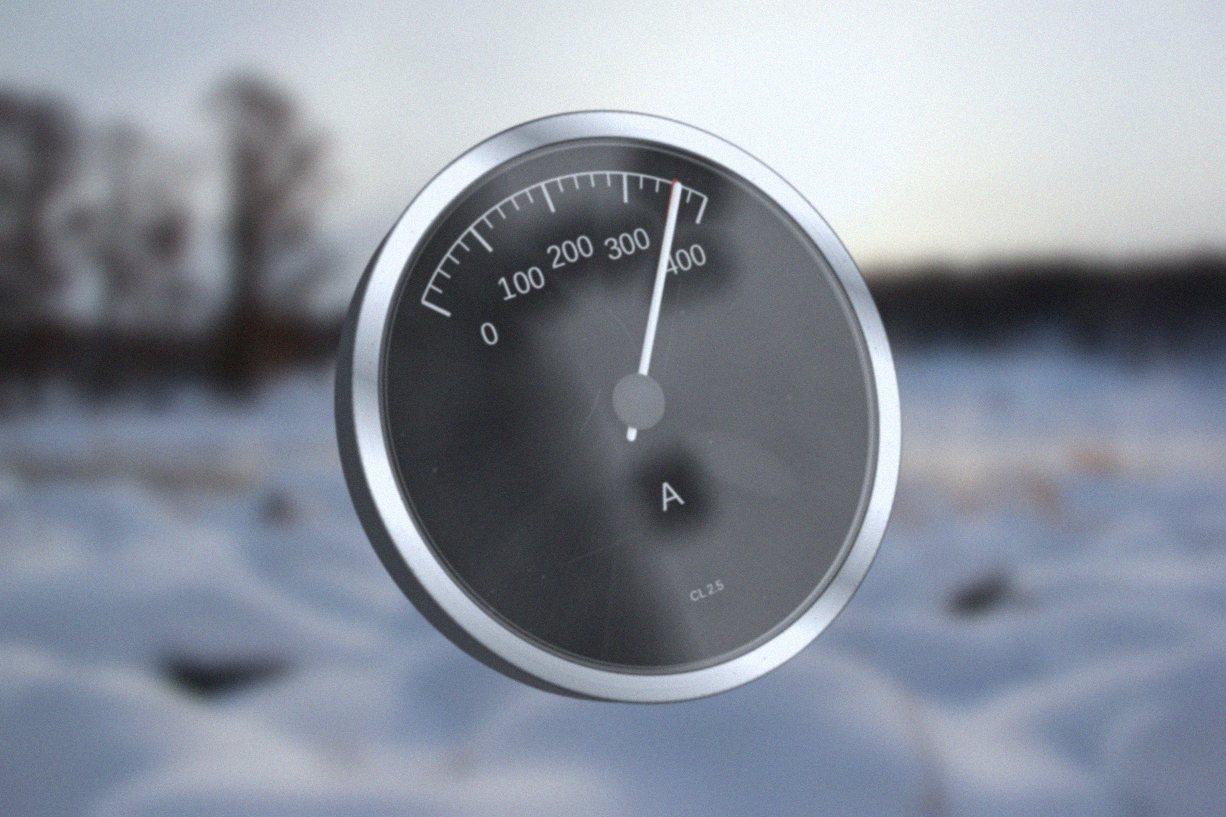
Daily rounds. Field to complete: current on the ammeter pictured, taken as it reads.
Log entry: 360 A
